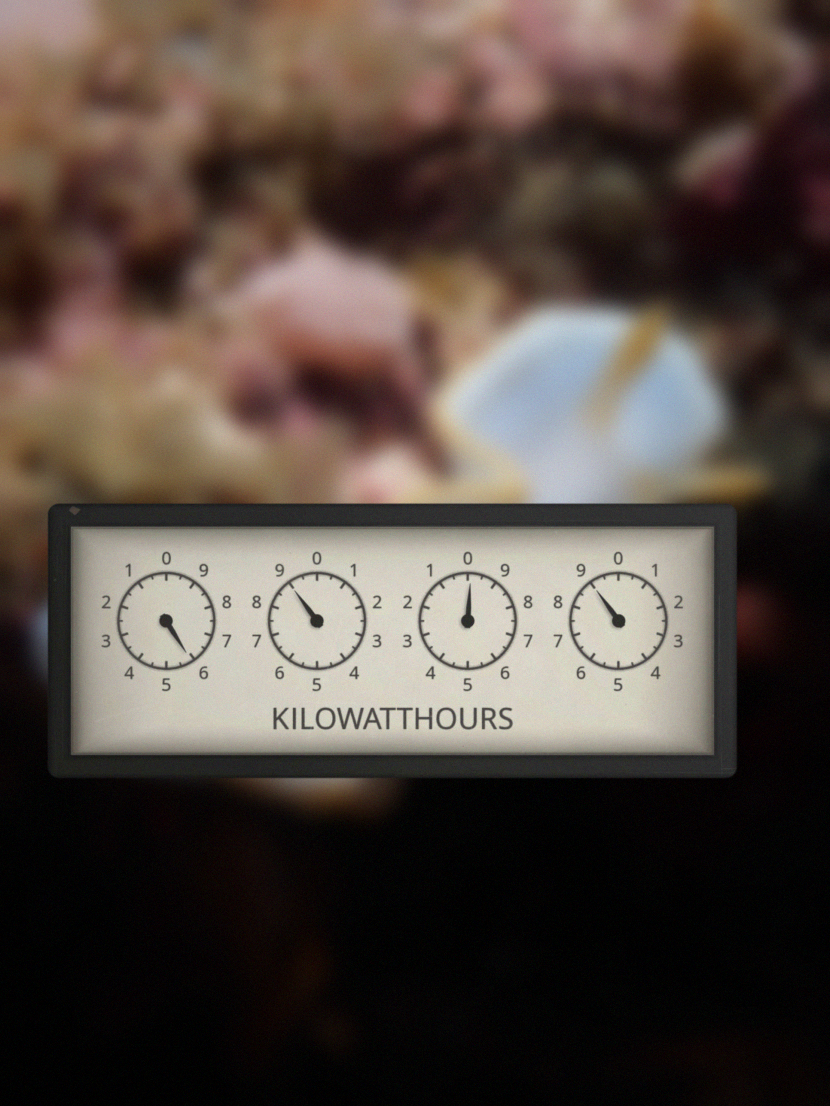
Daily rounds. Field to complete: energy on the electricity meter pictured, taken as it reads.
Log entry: 5899 kWh
